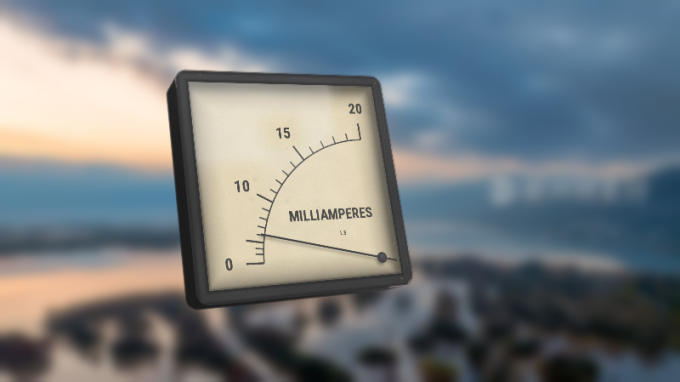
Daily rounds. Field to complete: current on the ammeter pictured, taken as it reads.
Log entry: 6 mA
